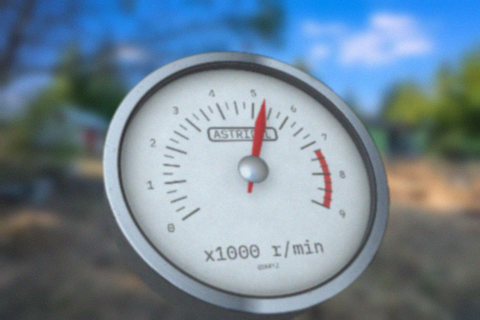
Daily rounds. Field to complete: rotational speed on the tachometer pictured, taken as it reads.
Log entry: 5250 rpm
